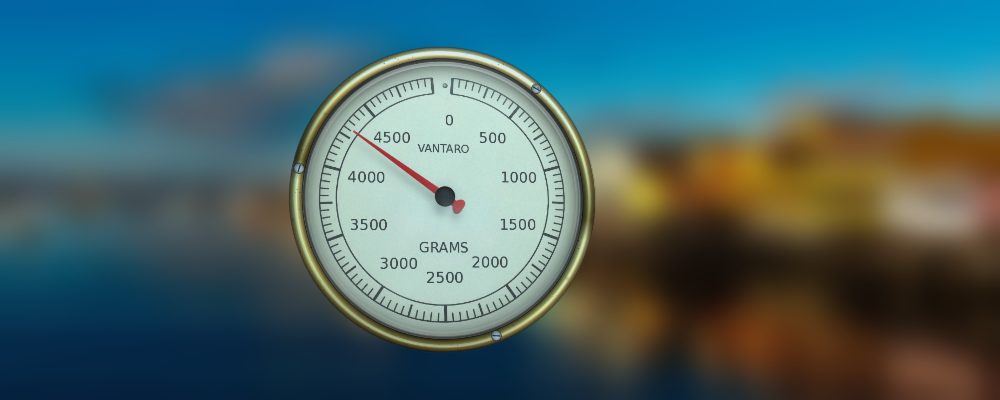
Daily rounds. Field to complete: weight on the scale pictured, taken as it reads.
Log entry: 4300 g
